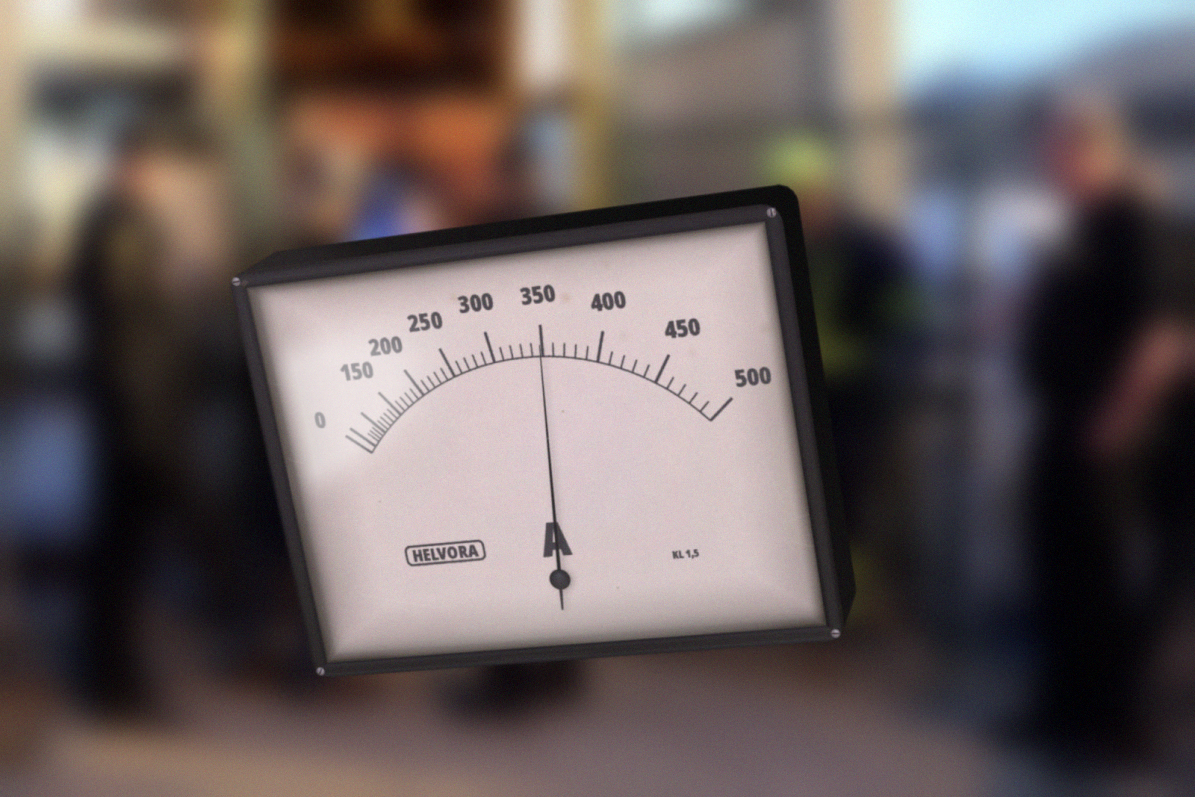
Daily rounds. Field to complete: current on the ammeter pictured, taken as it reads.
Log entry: 350 A
